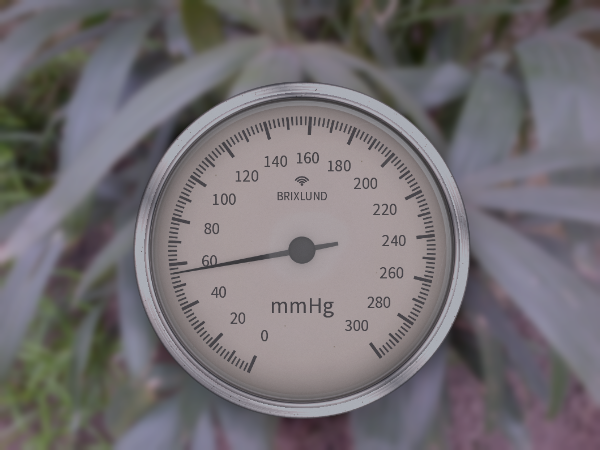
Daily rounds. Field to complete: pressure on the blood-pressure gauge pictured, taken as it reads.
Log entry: 56 mmHg
